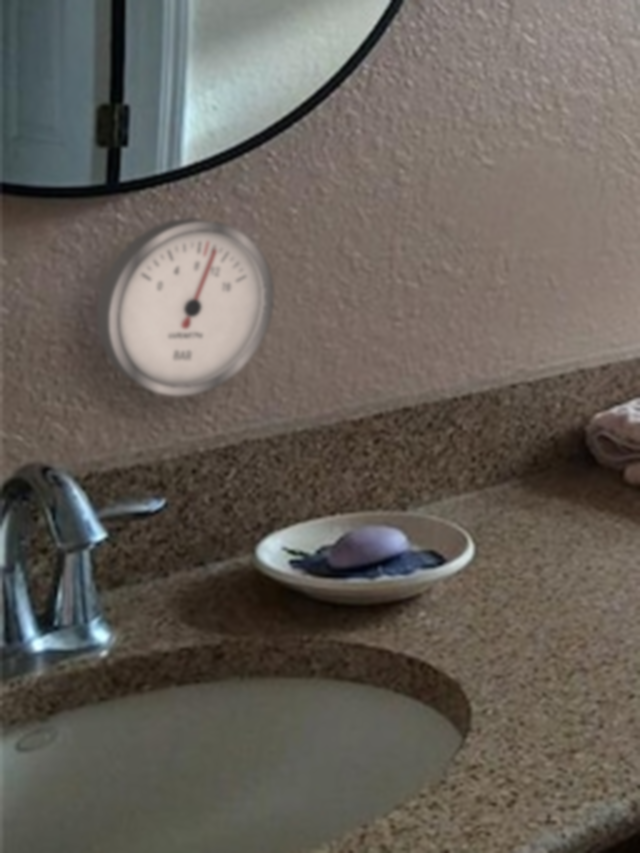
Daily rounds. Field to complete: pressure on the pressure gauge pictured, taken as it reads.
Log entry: 10 bar
